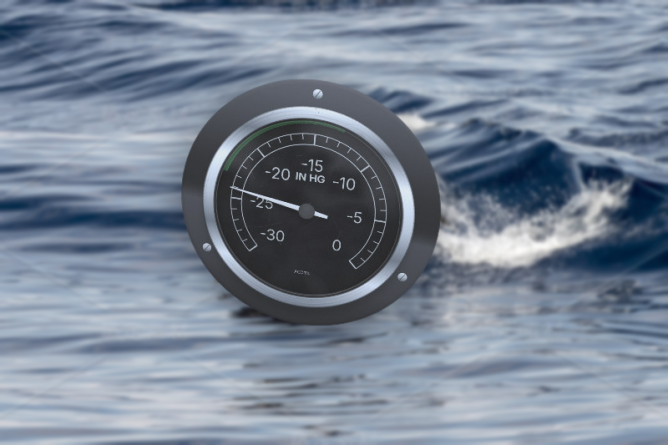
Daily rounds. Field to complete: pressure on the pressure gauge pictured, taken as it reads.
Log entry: -24 inHg
